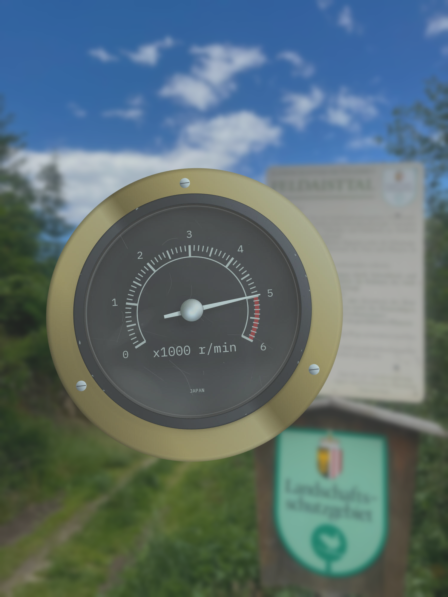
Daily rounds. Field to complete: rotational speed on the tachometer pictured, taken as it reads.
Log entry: 5000 rpm
